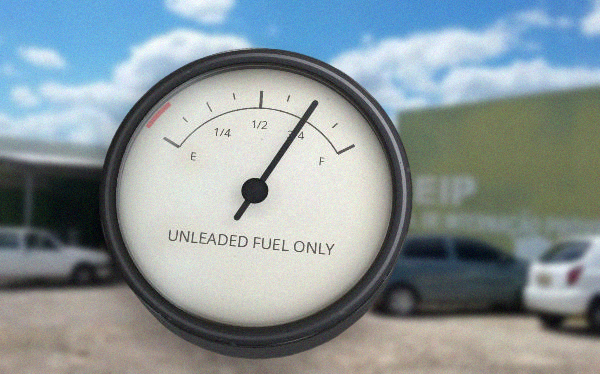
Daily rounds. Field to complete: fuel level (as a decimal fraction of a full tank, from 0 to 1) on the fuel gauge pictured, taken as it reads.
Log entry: 0.75
